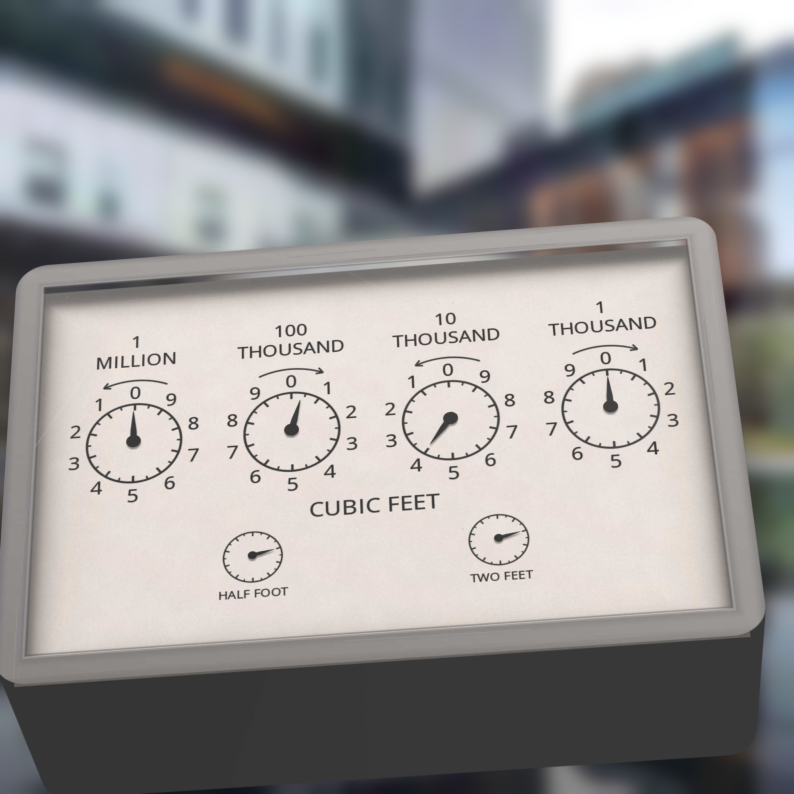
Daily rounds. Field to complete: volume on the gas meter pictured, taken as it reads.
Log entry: 4000 ft³
